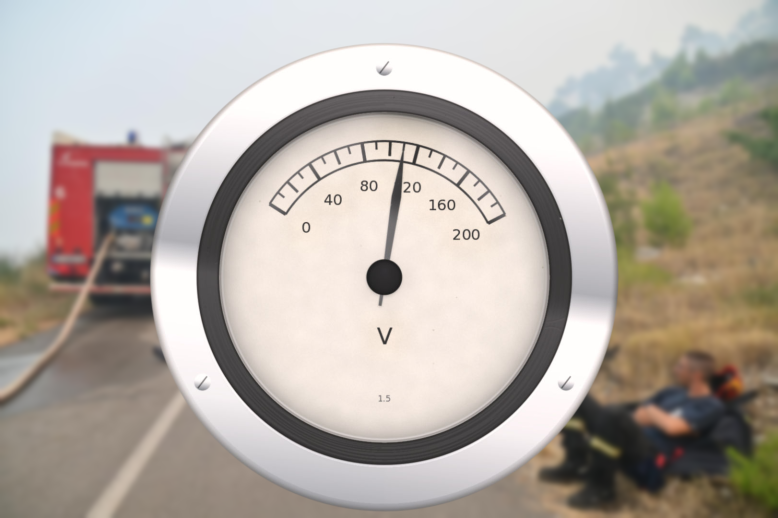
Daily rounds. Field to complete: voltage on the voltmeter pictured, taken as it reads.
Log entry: 110 V
